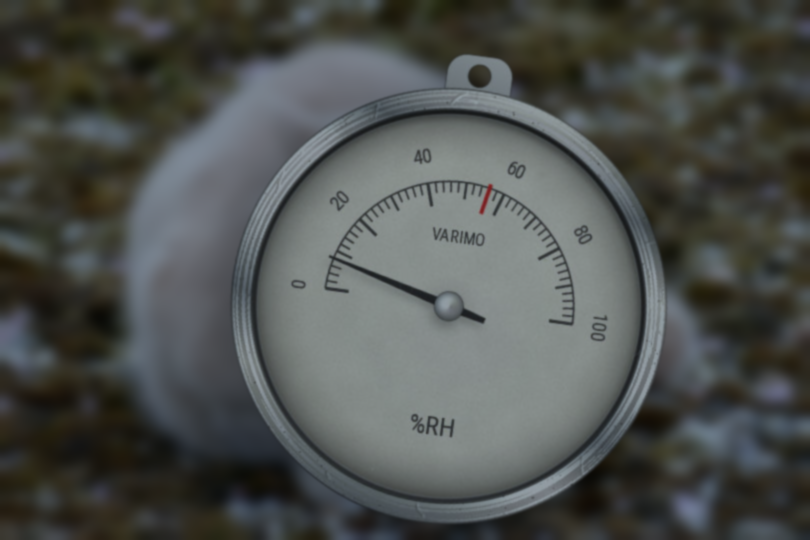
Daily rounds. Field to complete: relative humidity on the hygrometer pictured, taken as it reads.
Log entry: 8 %
